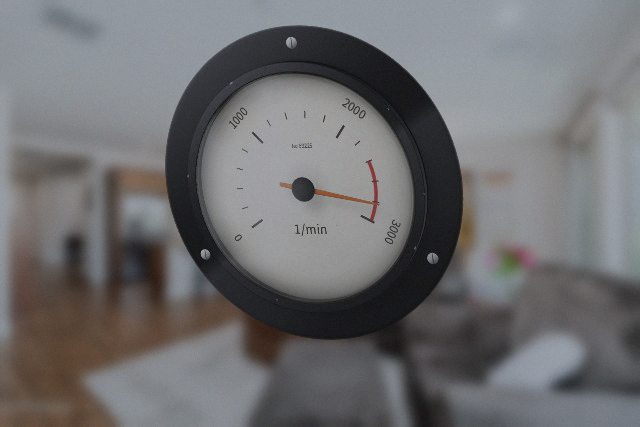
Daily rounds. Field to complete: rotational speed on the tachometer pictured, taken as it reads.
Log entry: 2800 rpm
